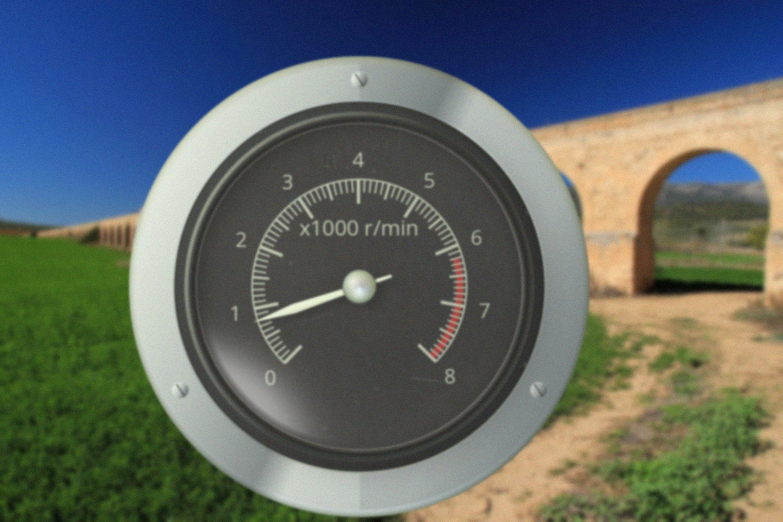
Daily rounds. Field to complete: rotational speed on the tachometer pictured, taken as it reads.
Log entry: 800 rpm
